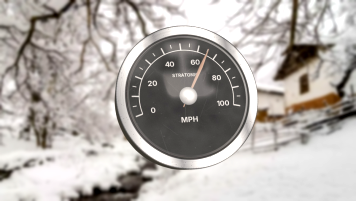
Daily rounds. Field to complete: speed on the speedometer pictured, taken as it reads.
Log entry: 65 mph
